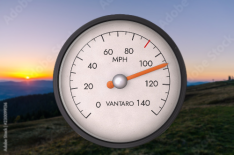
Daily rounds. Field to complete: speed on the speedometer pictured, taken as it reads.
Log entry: 107.5 mph
